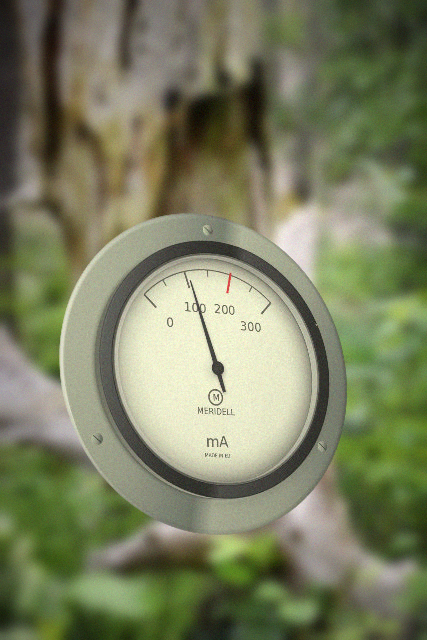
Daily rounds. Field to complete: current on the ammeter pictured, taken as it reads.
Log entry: 100 mA
